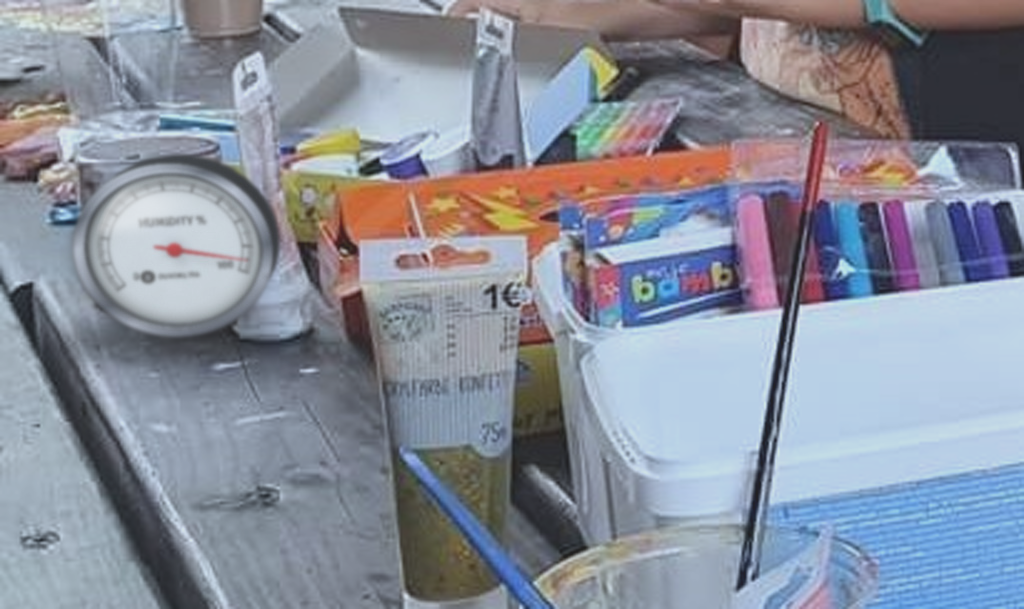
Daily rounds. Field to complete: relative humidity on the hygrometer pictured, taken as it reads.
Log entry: 95 %
